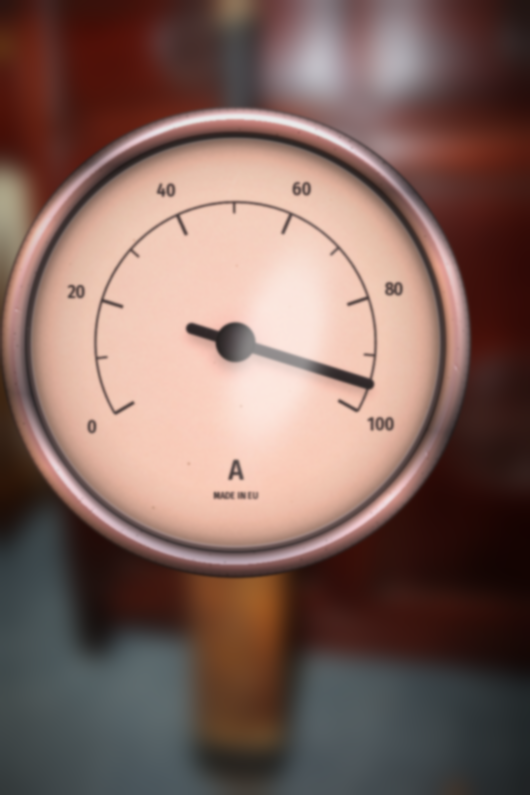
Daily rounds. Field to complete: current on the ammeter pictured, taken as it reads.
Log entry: 95 A
